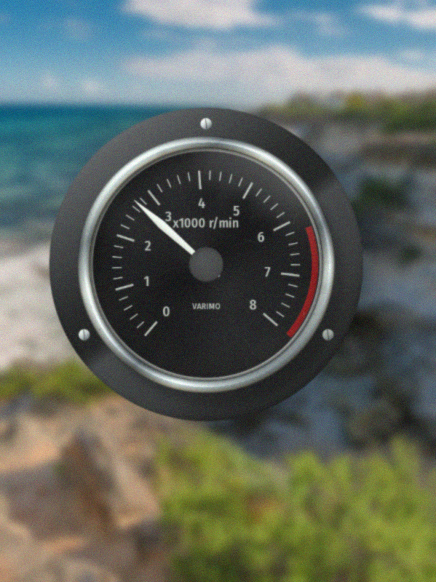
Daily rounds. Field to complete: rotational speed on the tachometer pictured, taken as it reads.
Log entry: 2700 rpm
